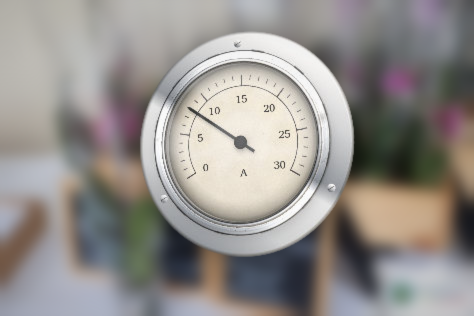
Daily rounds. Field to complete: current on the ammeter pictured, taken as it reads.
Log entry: 8 A
